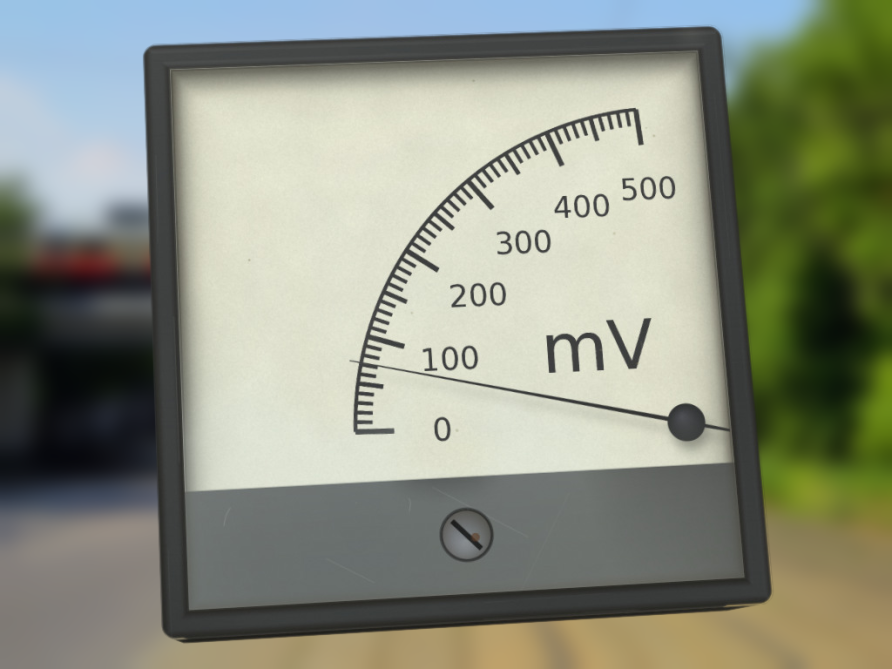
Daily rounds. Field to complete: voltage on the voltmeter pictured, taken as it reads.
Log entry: 70 mV
